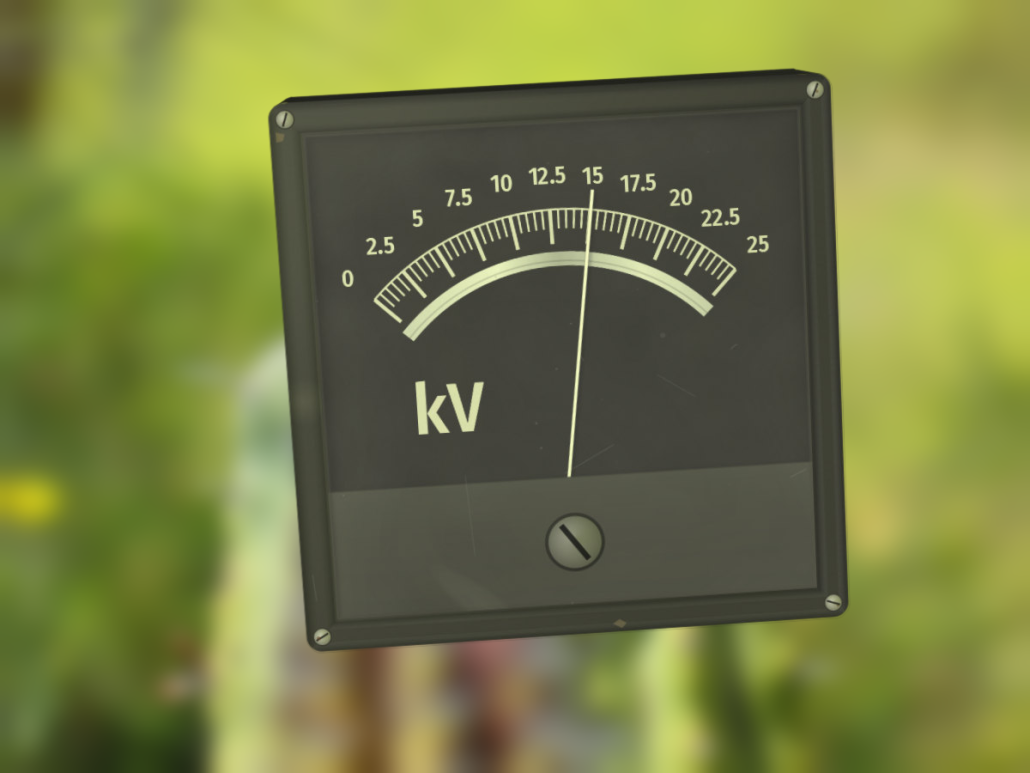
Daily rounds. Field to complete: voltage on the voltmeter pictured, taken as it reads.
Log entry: 15 kV
